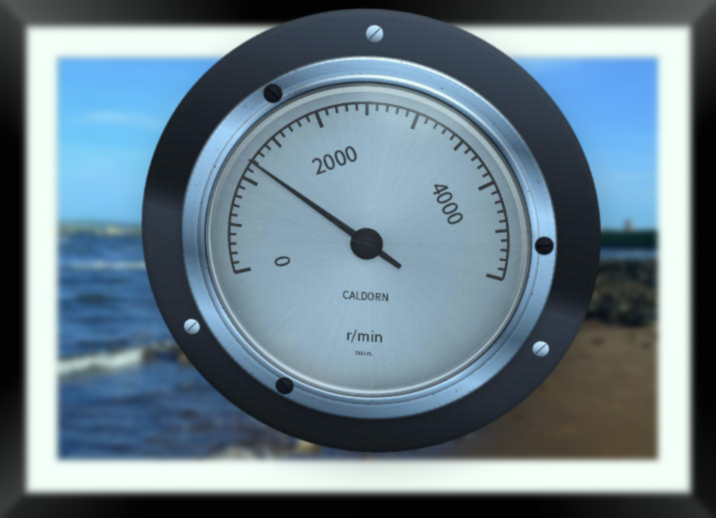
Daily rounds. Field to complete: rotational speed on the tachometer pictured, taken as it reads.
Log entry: 1200 rpm
